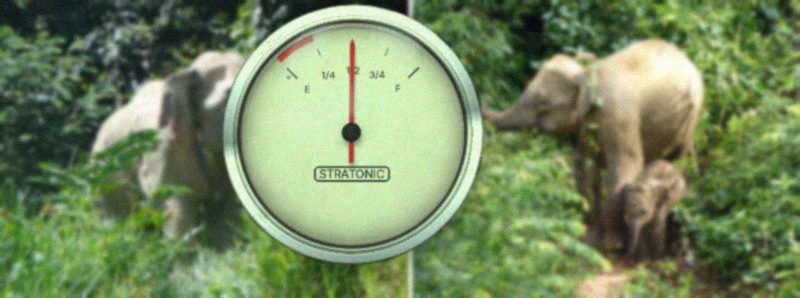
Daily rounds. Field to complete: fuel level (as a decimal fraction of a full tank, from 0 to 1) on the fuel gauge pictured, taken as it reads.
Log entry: 0.5
